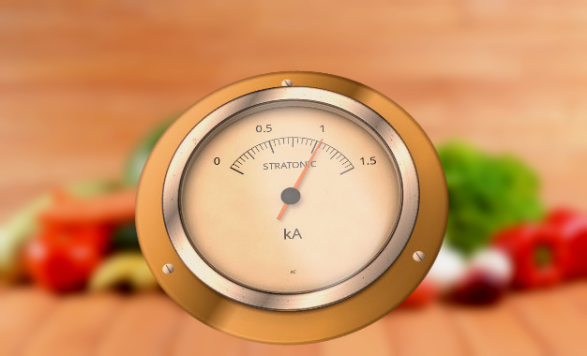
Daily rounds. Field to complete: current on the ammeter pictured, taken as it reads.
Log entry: 1.05 kA
